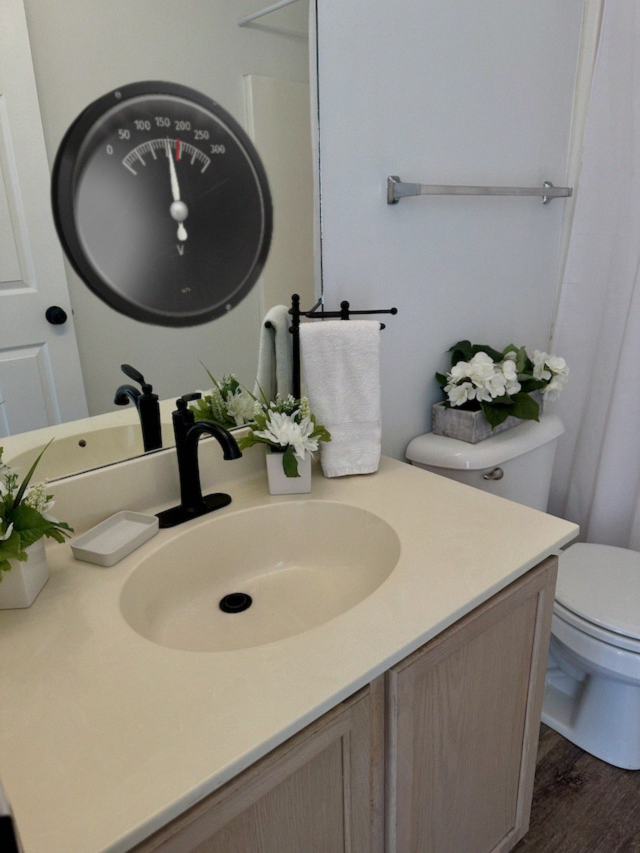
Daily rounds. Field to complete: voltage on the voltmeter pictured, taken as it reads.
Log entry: 150 V
